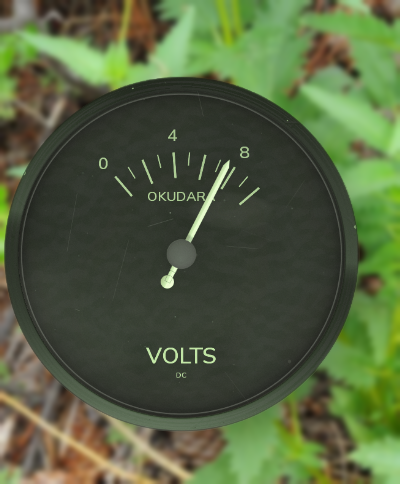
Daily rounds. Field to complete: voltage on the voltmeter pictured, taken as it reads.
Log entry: 7.5 V
